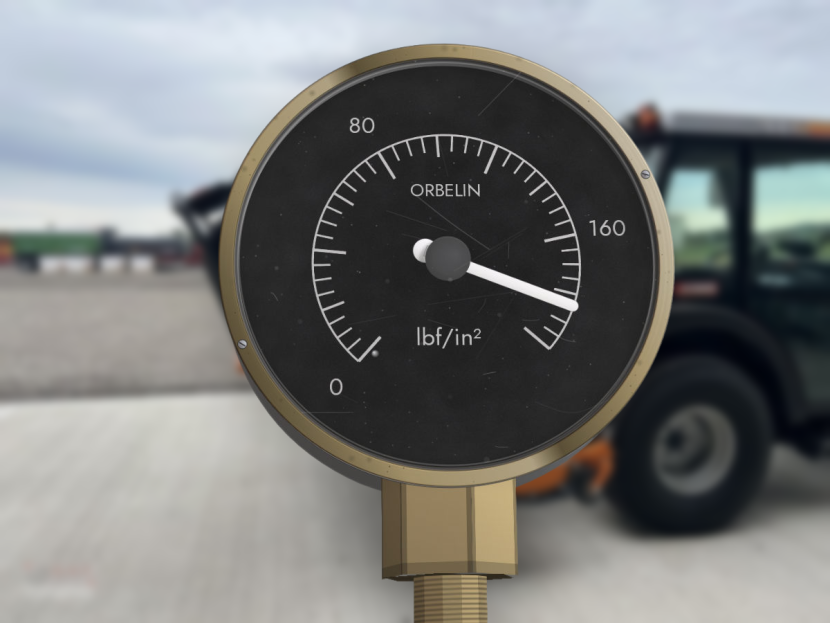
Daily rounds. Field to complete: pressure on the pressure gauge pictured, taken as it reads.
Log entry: 185 psi
